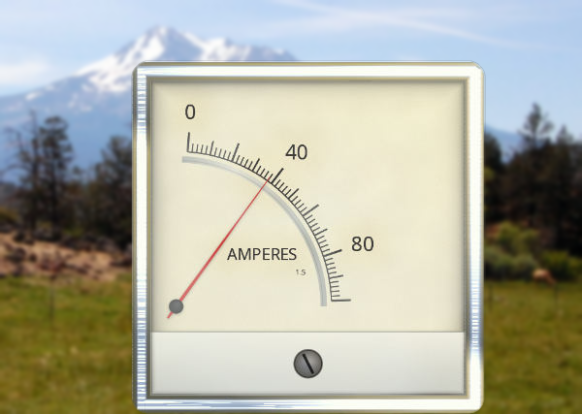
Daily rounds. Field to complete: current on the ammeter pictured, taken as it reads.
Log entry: 38 A
